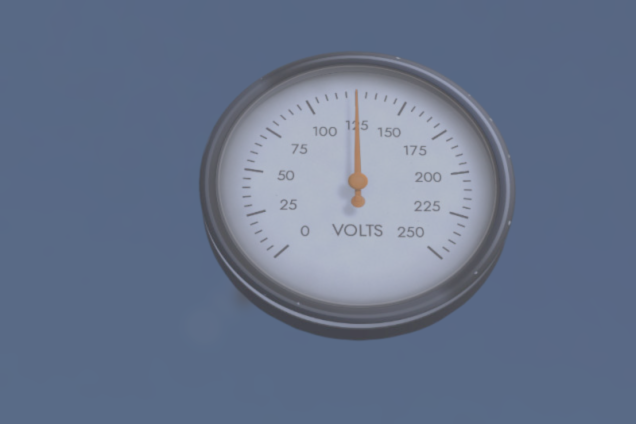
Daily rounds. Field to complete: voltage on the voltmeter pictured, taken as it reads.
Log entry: 125 V
